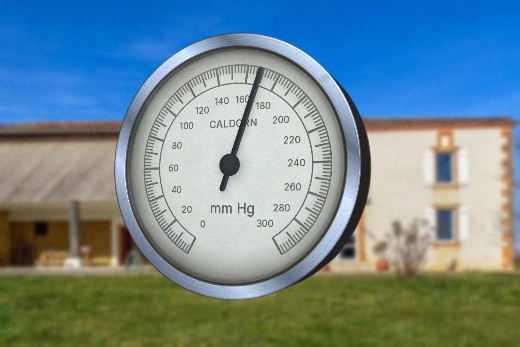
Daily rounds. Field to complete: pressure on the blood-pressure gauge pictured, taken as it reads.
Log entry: 170 mmHg
